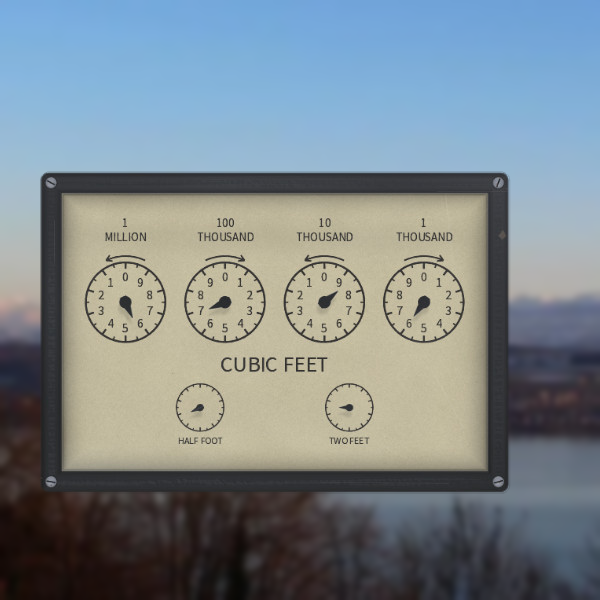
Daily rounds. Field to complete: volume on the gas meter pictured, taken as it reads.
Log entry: 568600 ft³
